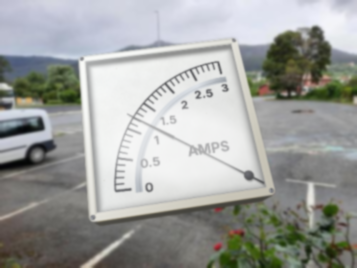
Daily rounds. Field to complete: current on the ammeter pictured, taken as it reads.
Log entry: 1.2 A
